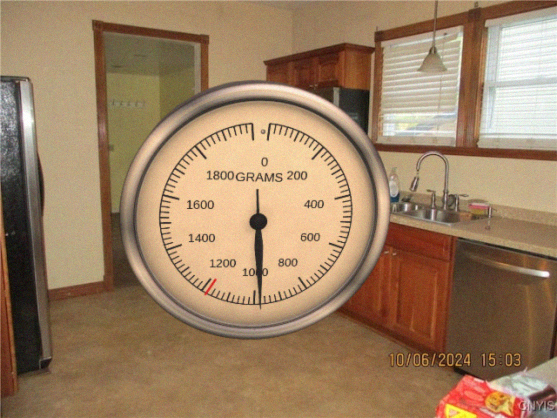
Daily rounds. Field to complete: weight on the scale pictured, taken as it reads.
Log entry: 980 g
